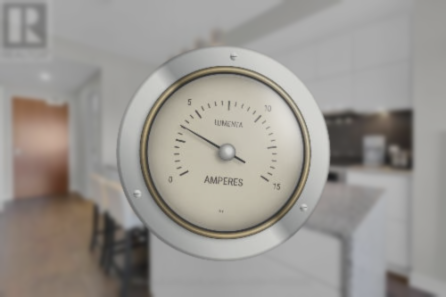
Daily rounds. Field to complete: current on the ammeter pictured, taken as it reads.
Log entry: 3.5 A
